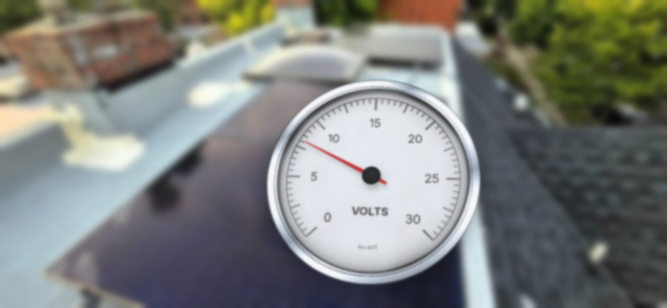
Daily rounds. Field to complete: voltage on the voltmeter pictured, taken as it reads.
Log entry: 8 V
